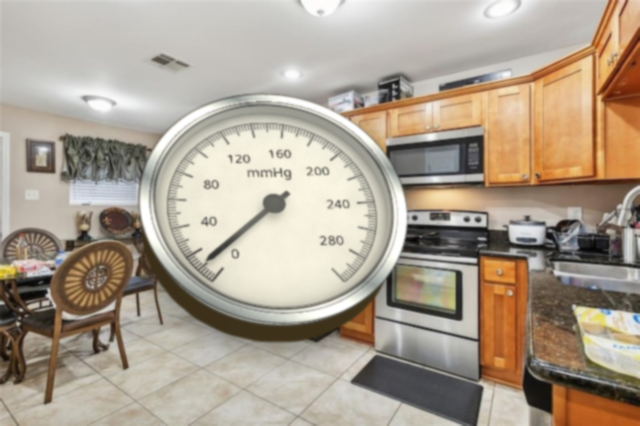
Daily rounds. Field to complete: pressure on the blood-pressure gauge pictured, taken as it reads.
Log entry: 10 mmHg
